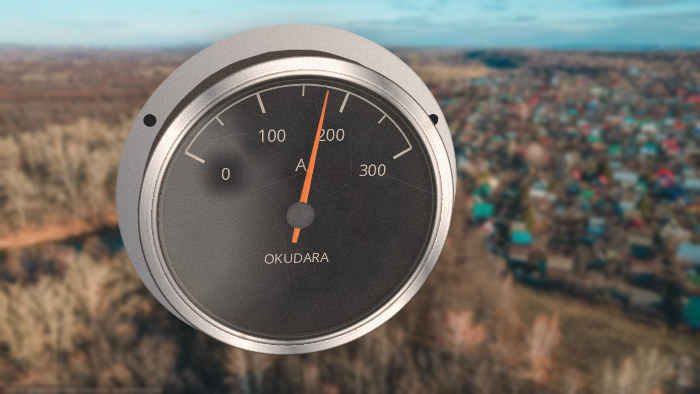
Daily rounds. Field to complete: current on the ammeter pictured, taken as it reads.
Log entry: 175 A
